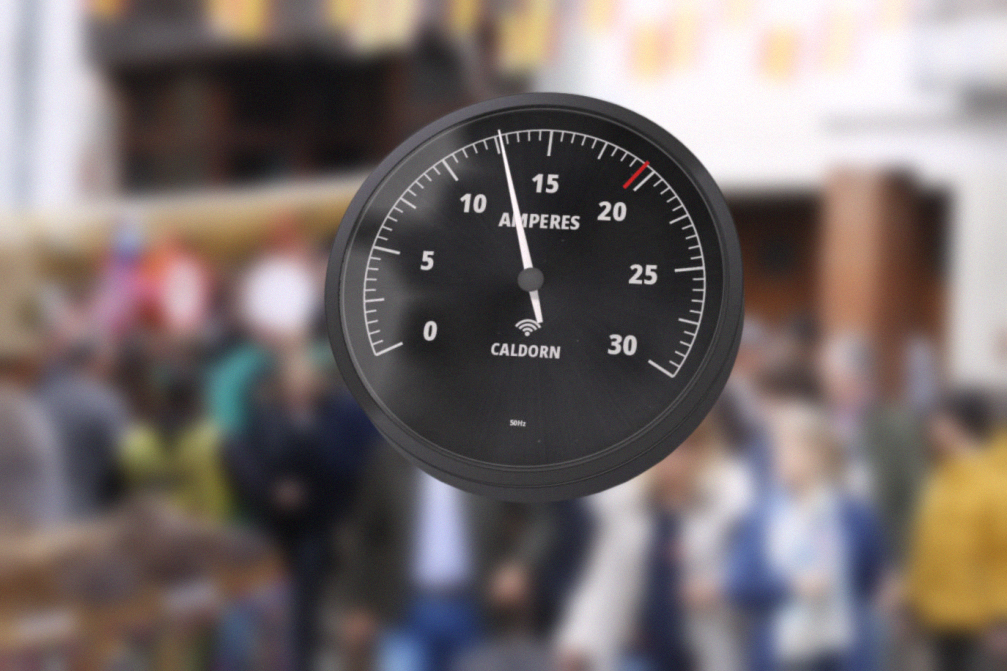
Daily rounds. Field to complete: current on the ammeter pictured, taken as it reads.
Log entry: 12.75 A
